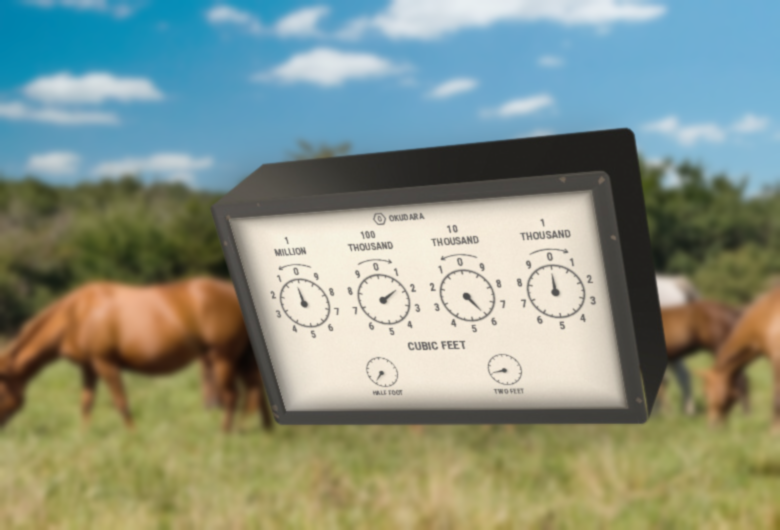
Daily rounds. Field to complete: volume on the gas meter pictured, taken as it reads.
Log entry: 16000 ft³
